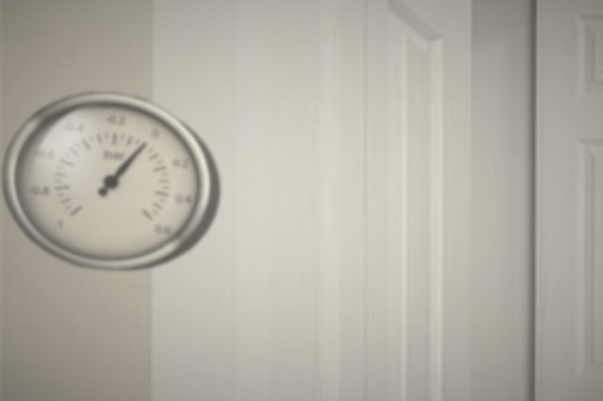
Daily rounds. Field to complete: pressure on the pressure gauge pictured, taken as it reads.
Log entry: 0 bar
